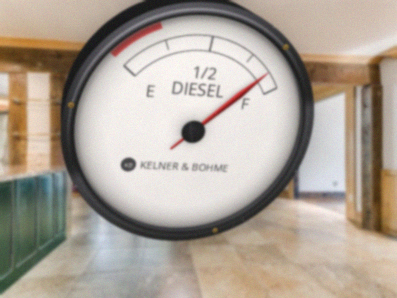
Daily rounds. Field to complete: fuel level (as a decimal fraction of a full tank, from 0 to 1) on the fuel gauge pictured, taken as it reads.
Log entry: 0.875
